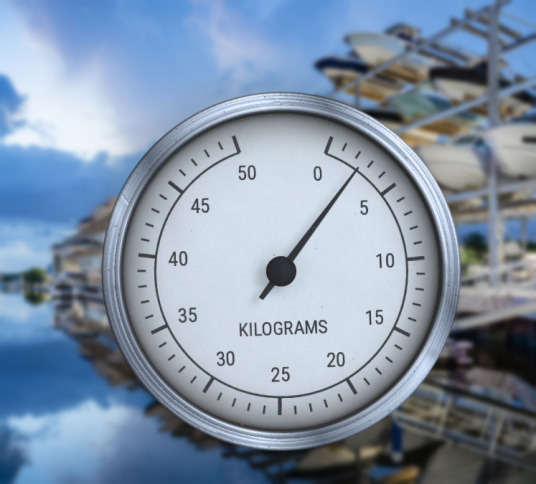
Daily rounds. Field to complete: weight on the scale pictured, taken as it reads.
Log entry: 2.5 kg
